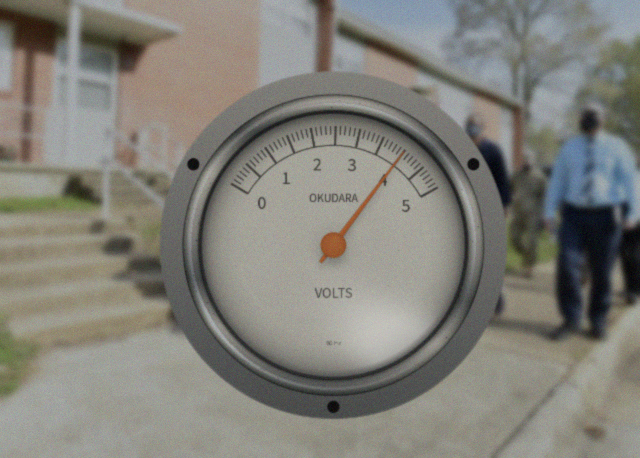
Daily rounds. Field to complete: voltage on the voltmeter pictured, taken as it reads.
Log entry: 4 V
